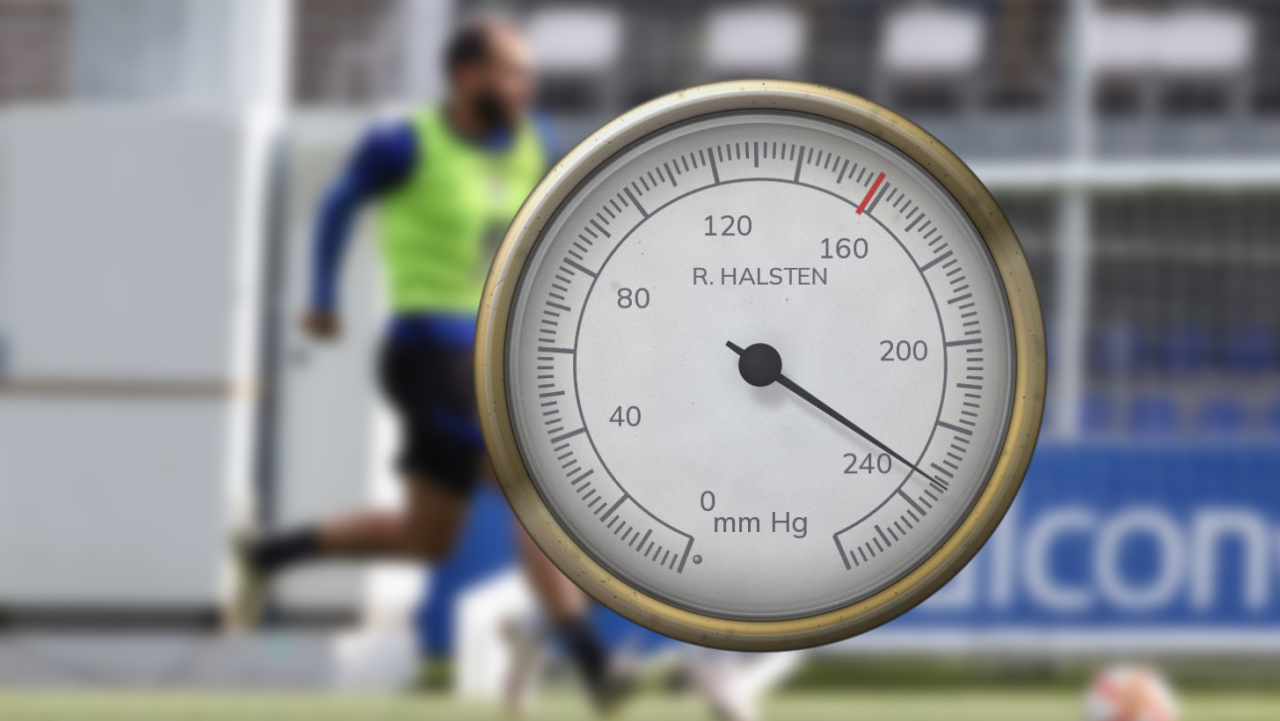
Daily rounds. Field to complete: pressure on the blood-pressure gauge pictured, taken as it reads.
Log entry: 233 mmHg
